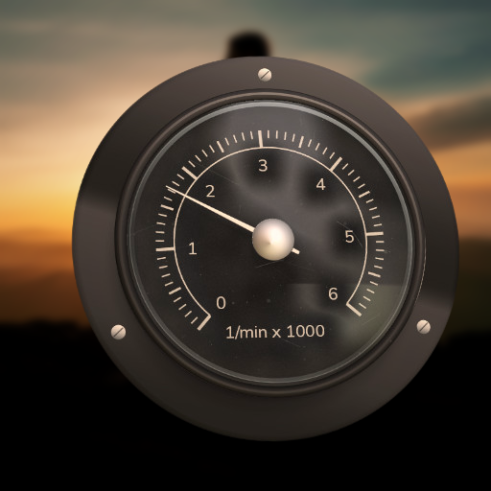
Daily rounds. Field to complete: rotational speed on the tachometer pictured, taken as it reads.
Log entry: 1700 rpm
